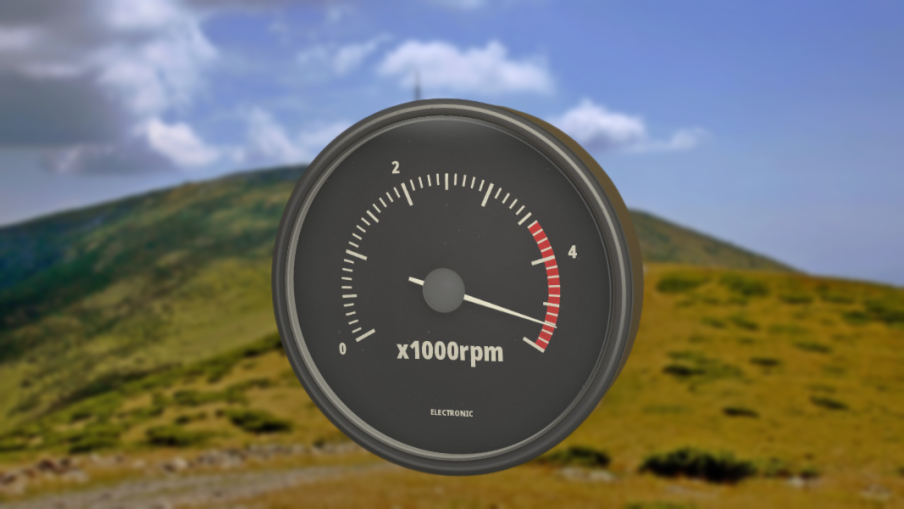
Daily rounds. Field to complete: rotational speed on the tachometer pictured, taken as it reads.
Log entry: 4700 rpm
